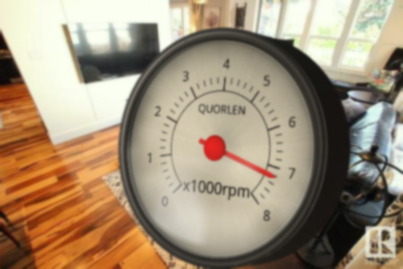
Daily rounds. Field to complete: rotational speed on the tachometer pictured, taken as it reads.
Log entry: 7200 rpm
